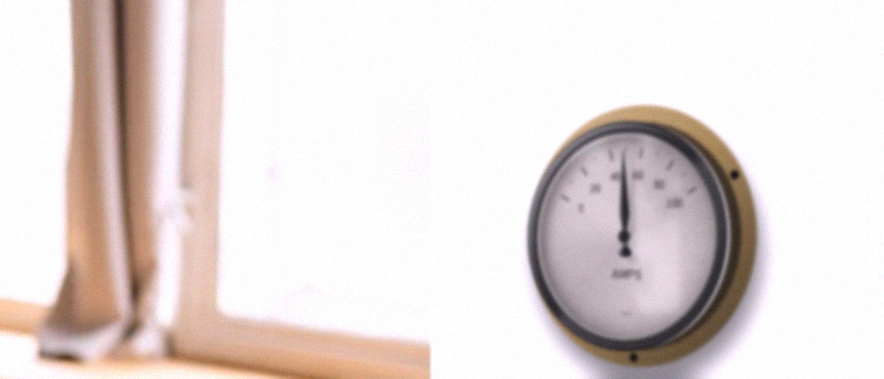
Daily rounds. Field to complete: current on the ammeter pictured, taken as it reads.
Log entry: 50 A
